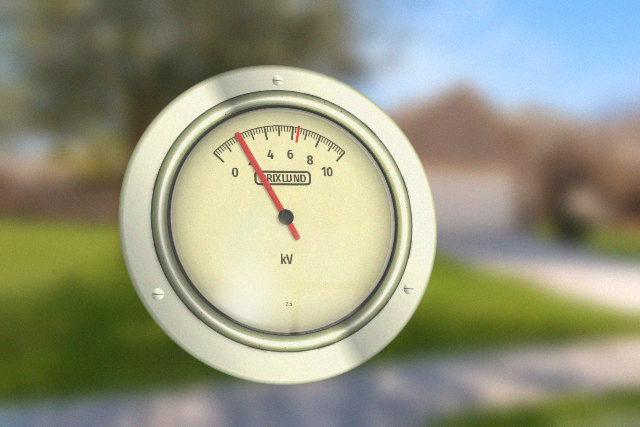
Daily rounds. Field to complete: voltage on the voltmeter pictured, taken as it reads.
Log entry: 2 kV
